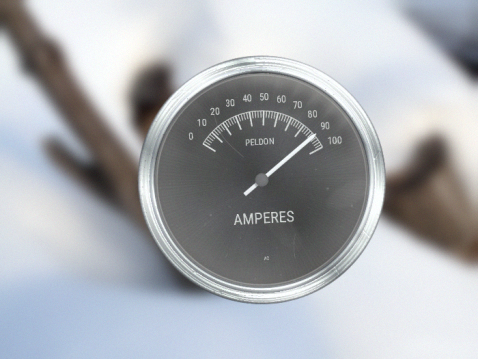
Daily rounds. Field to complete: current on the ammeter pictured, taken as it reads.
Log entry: 90 A
